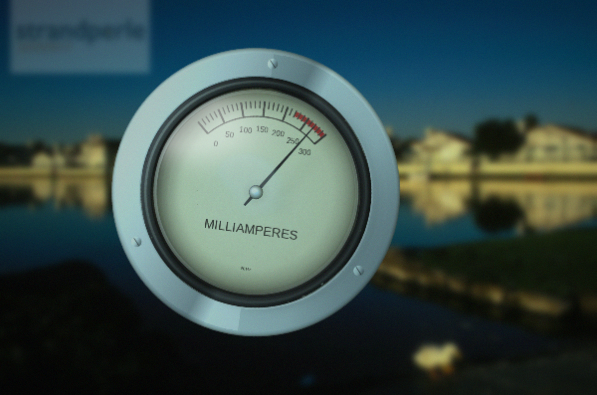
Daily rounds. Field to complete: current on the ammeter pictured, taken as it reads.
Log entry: 270 mA
